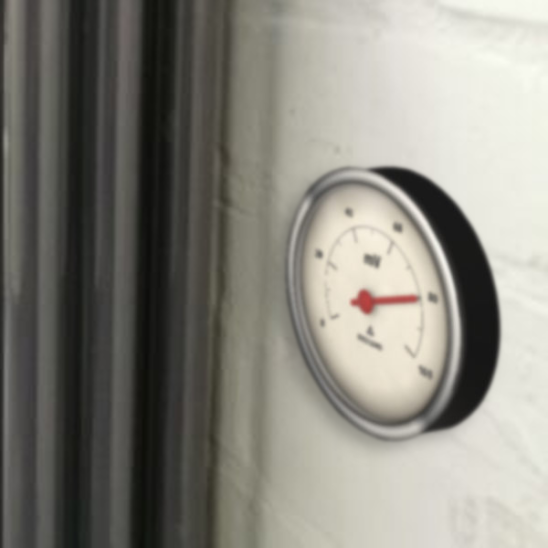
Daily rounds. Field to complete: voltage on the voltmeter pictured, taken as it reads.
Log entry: 80 mV
